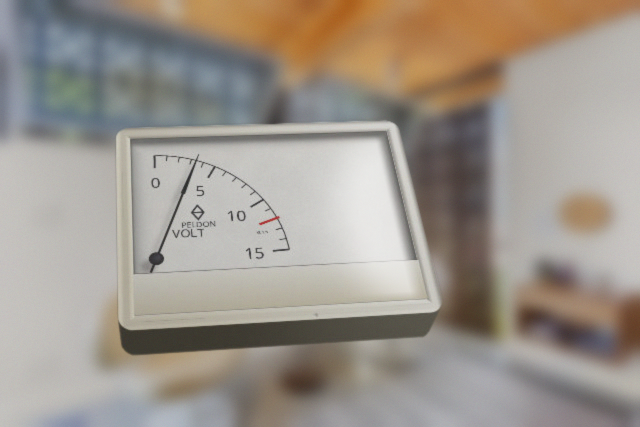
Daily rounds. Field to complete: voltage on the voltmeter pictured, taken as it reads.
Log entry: 3.5 V
